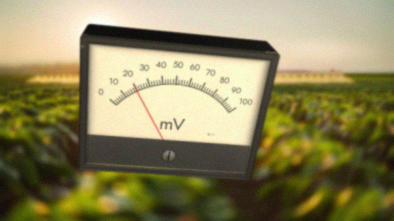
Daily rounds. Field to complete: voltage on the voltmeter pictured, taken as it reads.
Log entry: 20 mV
